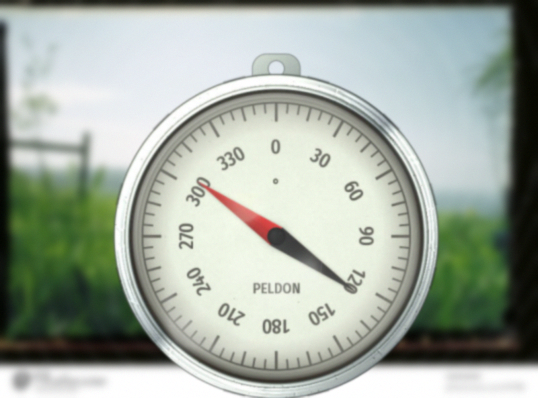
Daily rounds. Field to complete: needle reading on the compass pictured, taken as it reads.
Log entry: 305 °
